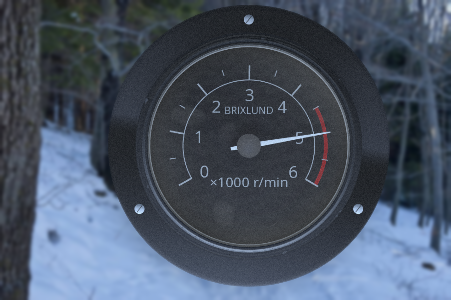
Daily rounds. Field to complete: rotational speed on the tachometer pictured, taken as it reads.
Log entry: 5000 rpm
